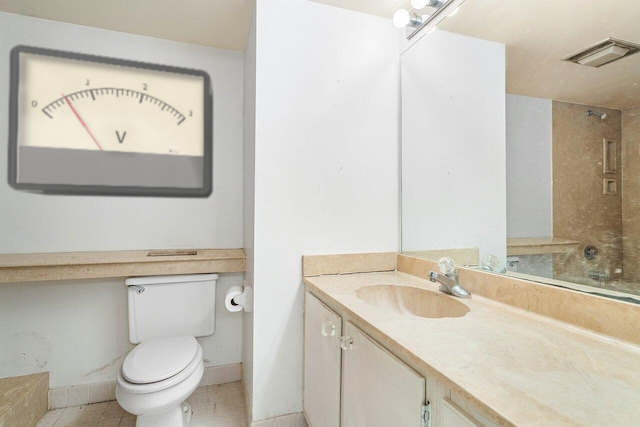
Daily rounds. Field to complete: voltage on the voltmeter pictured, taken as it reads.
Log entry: 0.5 V
